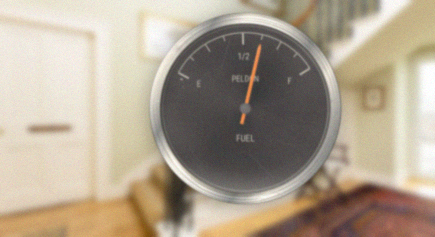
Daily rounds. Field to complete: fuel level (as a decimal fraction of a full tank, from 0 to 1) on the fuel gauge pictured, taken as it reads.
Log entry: 0.625
